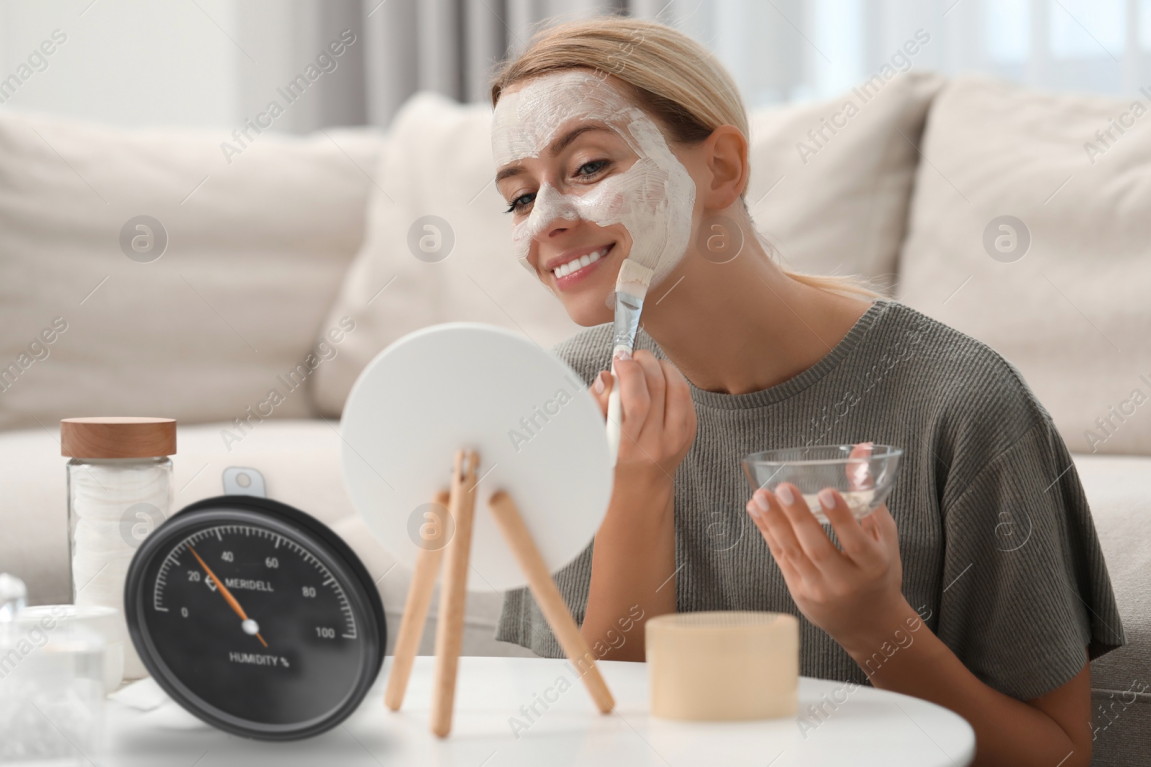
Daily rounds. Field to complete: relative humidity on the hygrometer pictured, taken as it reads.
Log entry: 30 %
